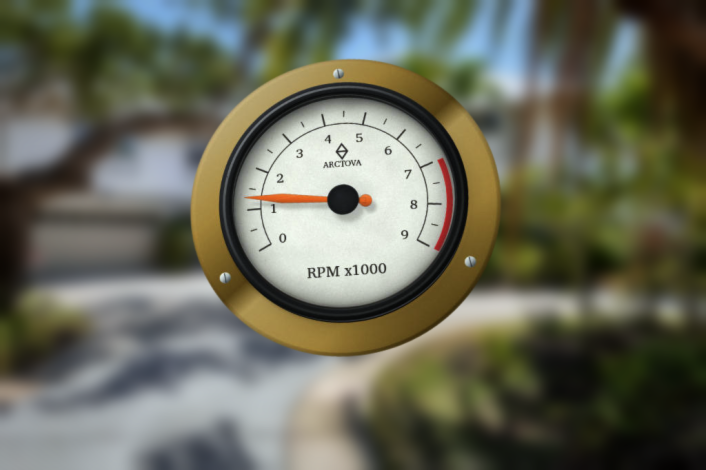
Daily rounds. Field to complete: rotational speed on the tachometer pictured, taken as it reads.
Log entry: 1250 rpm
